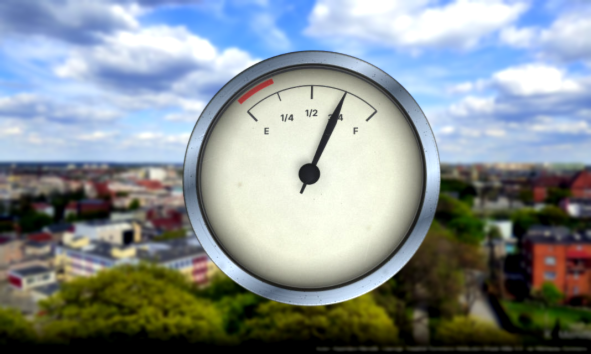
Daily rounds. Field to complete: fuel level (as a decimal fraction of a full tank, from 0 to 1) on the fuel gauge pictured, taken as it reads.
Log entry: 0.75
